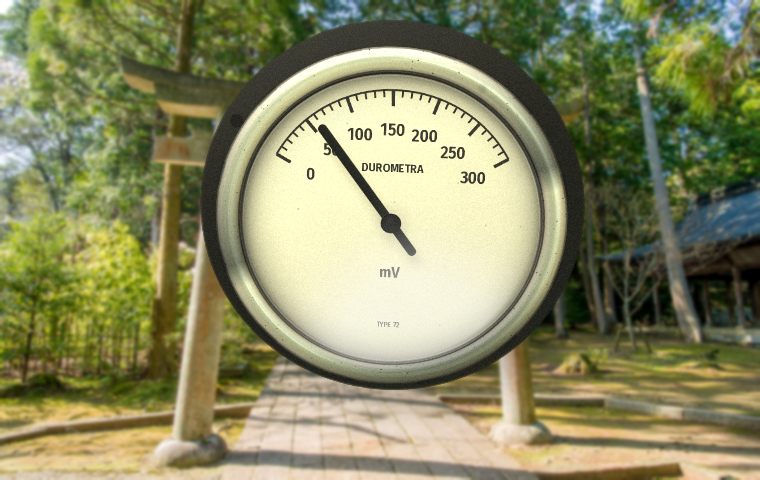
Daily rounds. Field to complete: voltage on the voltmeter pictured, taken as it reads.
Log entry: 60 mV
